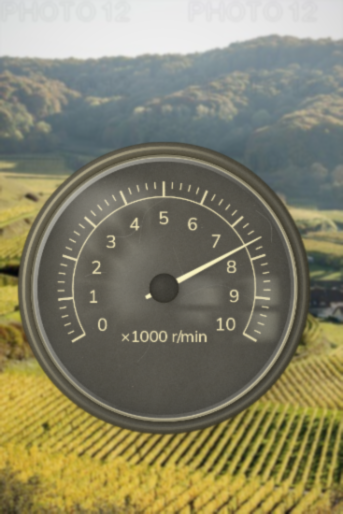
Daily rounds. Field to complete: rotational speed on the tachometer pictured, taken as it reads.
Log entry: 7600 rpm
